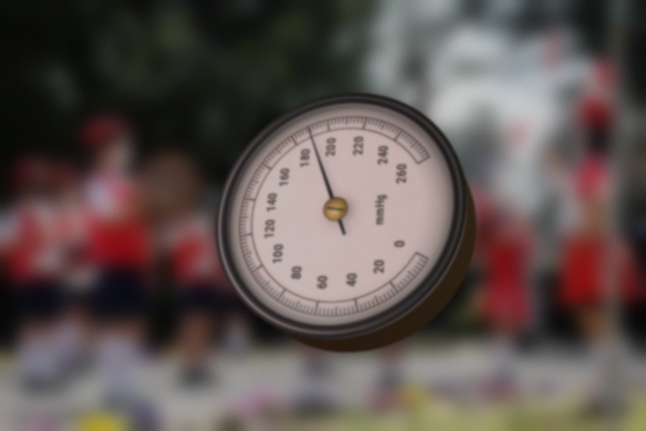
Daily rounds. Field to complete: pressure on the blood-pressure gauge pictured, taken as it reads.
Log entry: 190 mmHg
